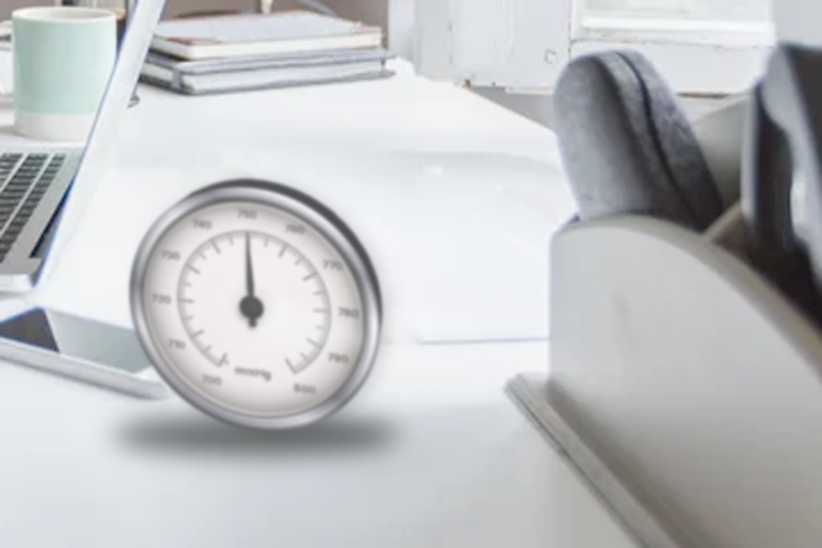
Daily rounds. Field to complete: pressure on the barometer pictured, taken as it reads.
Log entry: 750 mmHg
